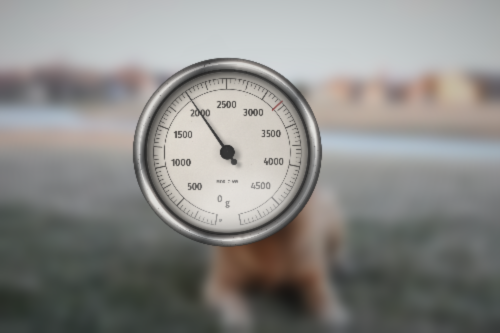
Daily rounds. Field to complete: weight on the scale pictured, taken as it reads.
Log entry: 2000 g
